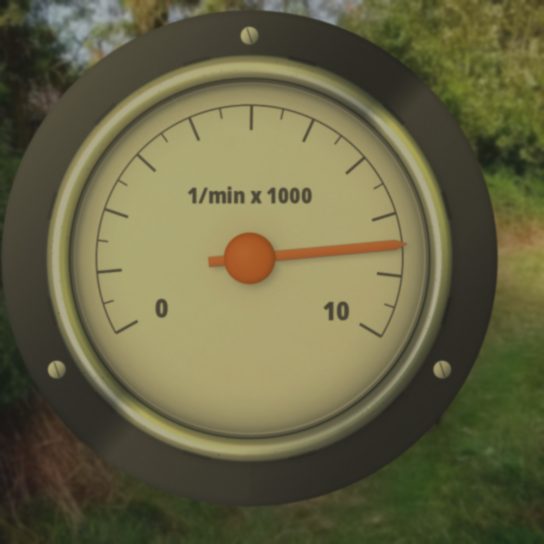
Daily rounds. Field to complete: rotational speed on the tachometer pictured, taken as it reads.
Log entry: 8500 rpm
